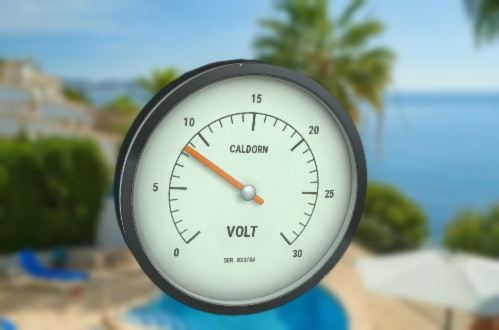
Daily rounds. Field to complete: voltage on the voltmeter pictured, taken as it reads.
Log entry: 8.5 V
